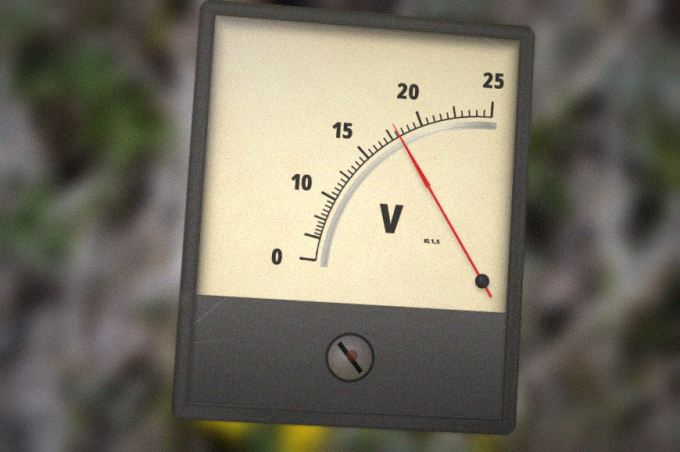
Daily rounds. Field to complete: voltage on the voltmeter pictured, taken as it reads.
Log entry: 18 V
